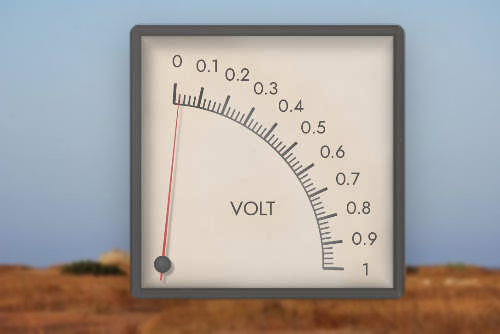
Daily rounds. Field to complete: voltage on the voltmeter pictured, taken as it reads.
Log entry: 0.02 V
